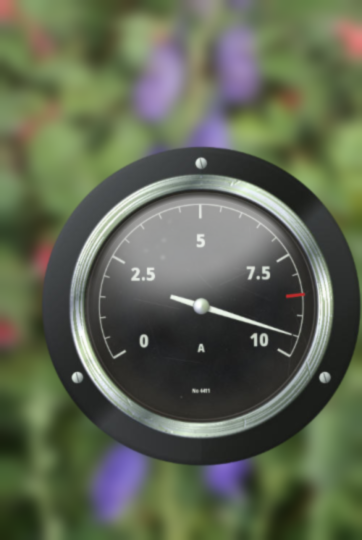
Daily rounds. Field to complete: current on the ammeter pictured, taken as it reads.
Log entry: 9.5 A
